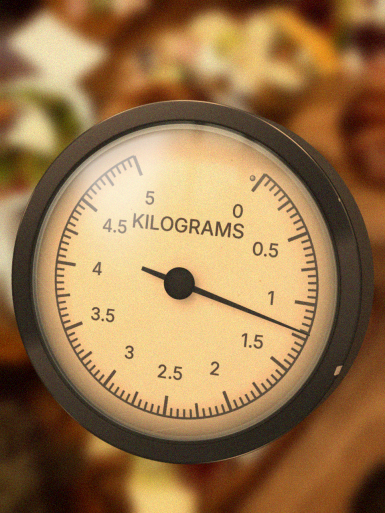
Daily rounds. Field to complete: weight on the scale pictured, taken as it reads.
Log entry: 1.2 kg
